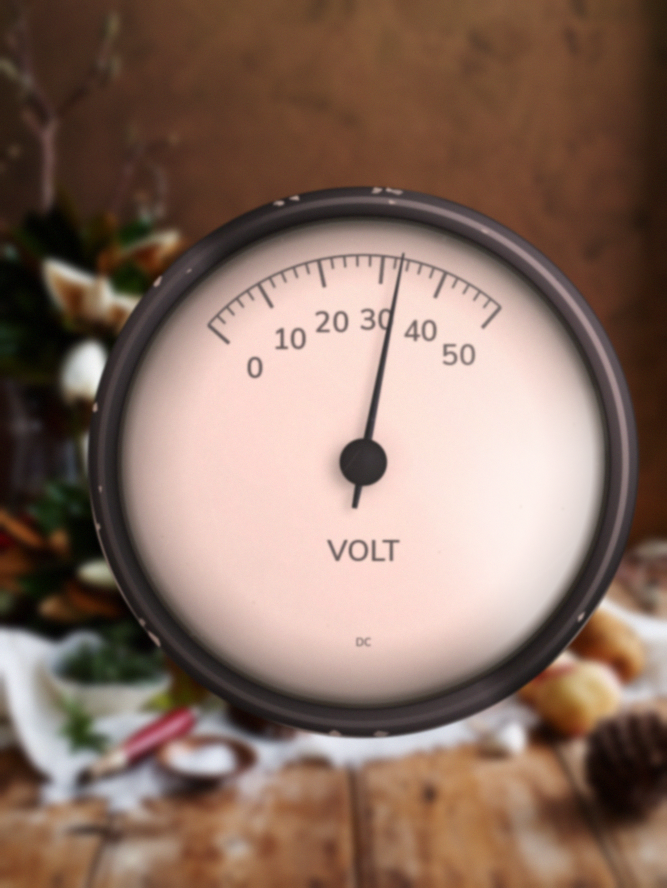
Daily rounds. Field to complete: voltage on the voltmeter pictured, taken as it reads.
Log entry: 33 V
